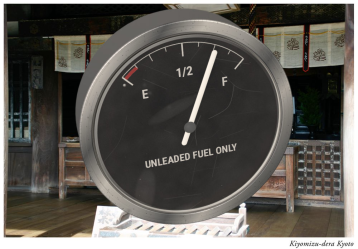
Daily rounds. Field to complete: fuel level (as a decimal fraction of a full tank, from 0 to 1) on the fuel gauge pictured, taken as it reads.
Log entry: 0.75
